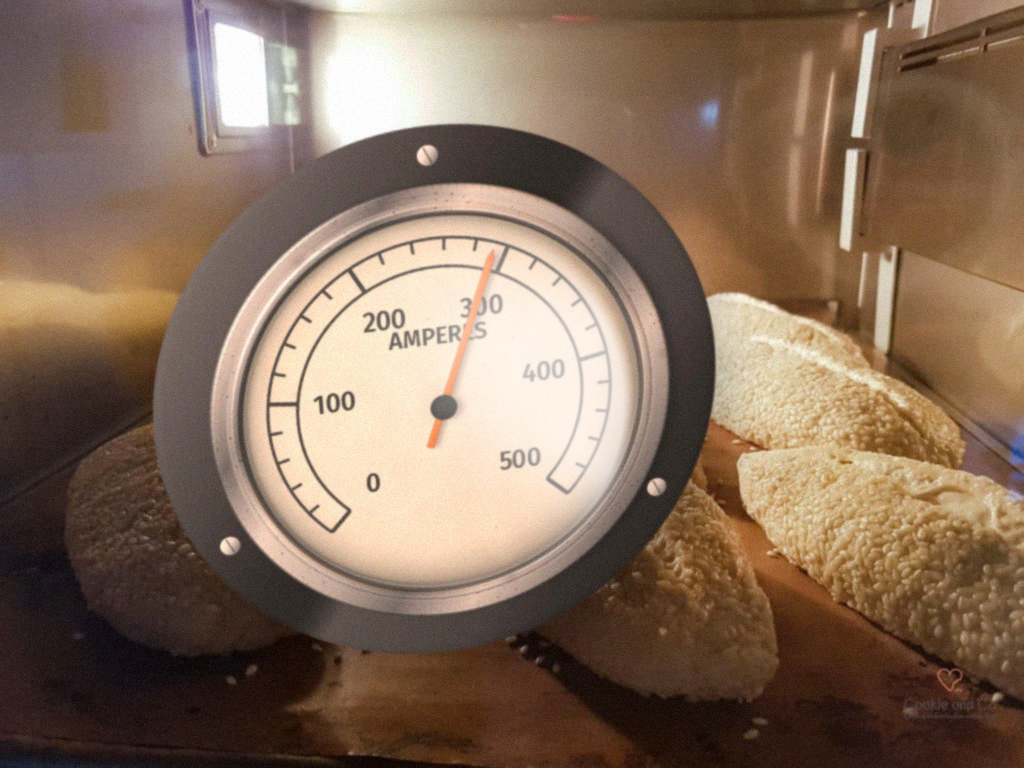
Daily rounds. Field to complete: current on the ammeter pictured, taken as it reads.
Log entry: 290 A
